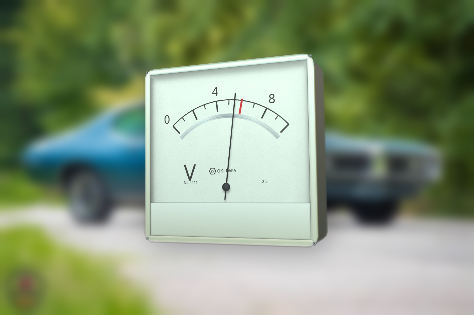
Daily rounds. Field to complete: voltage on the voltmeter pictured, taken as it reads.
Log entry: 5.5 V
